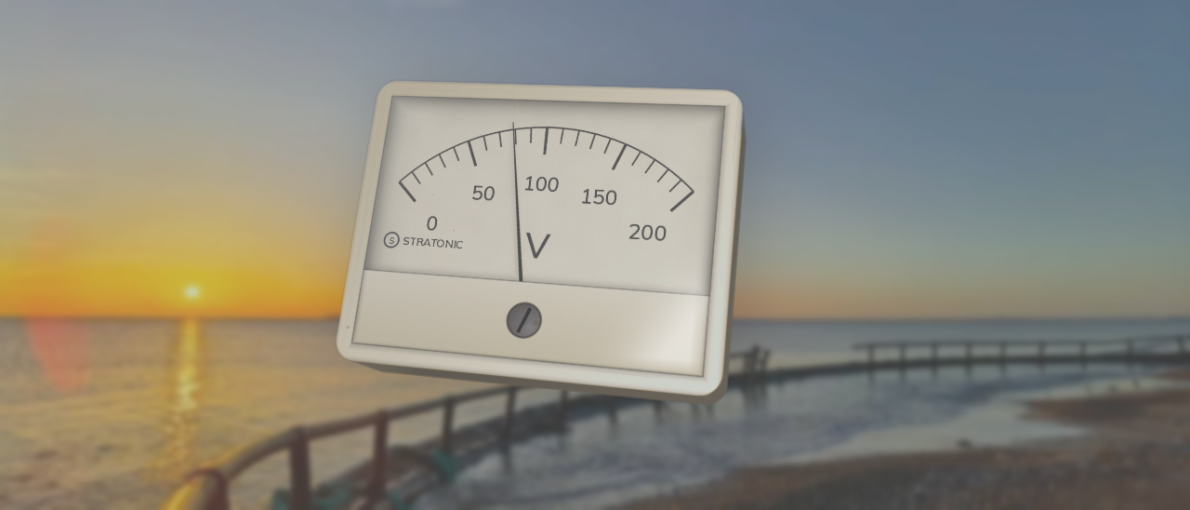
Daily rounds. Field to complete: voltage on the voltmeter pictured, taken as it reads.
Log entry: 80 V
